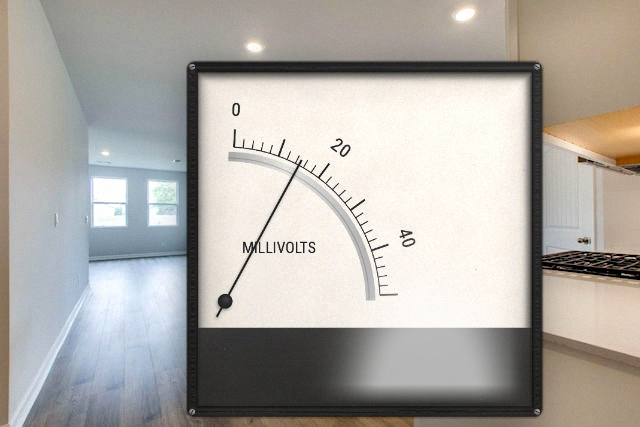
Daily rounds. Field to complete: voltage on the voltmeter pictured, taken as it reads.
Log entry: 15 mV
